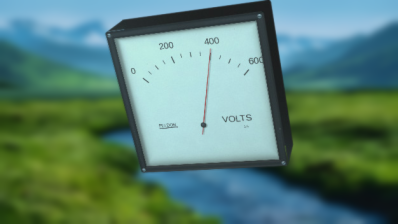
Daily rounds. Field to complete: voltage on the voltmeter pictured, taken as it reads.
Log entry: 400 V
